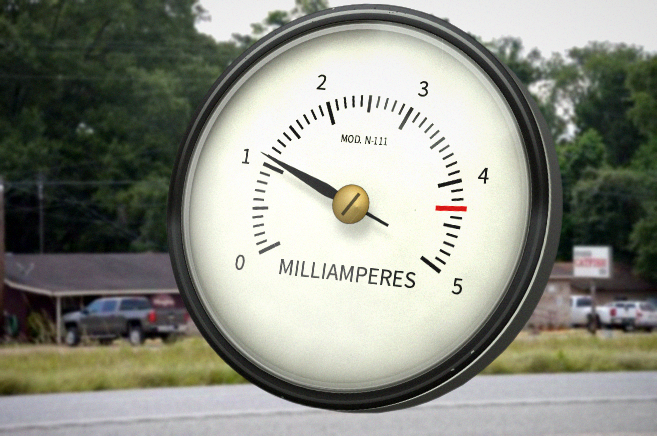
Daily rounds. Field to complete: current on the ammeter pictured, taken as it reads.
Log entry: 1.1 mA
